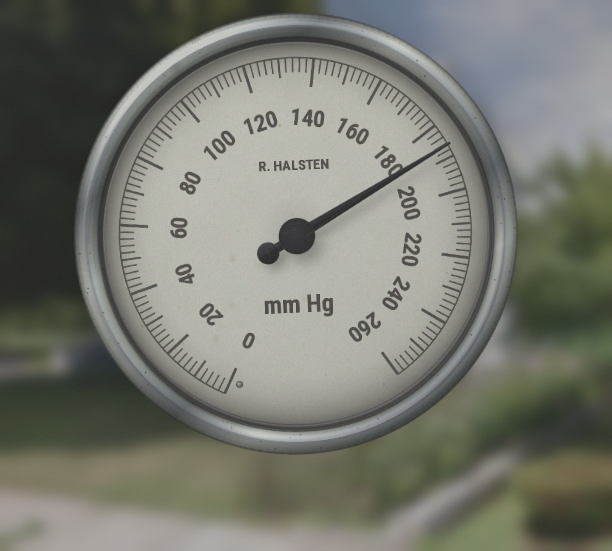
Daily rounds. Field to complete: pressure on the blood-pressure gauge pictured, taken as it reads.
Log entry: 186 mmHg
